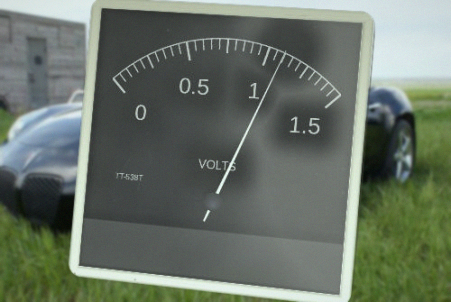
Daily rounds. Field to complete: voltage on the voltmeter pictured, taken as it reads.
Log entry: 1.1 V
